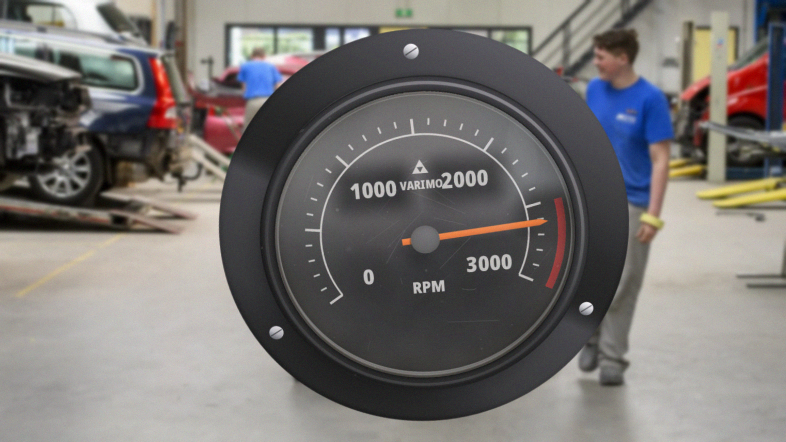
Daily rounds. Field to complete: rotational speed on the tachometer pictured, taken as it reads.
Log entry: 2600 rpm
